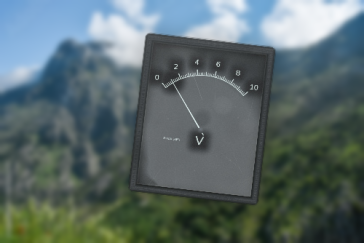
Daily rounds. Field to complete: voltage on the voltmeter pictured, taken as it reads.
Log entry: 1 V
